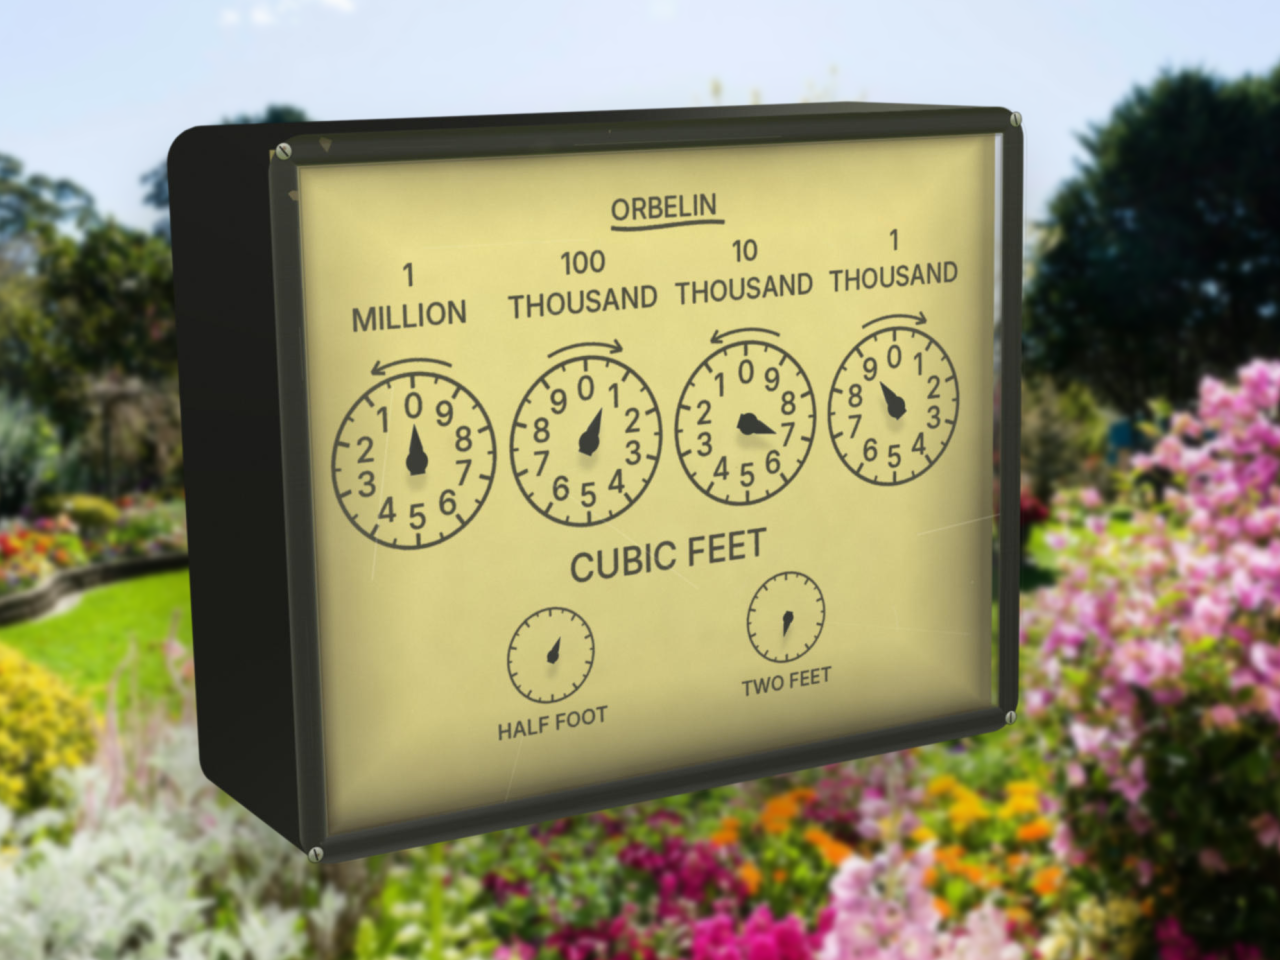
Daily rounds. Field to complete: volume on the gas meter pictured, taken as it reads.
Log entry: 6900 ft³
